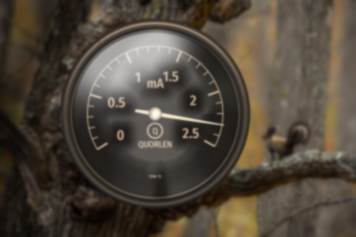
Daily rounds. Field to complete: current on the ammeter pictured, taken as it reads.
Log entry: 2.3 mA
